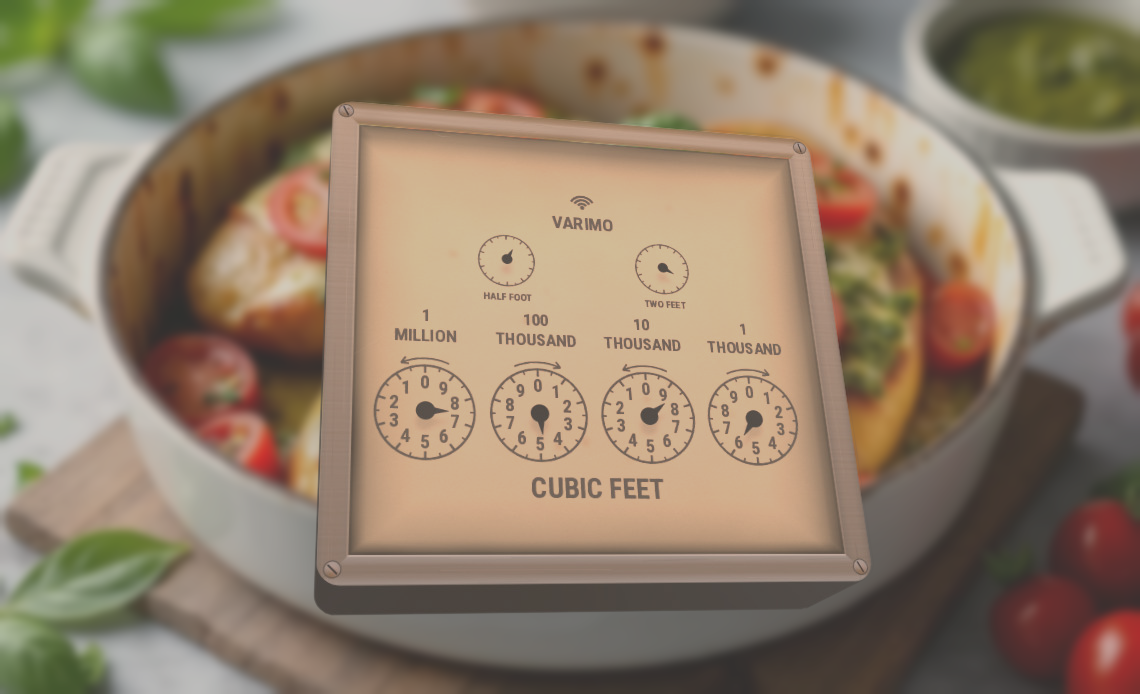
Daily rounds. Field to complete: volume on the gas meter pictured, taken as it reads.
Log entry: 748600 ft³
